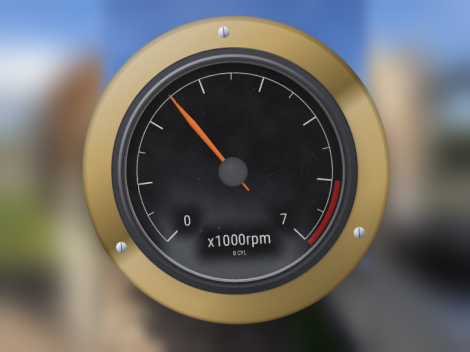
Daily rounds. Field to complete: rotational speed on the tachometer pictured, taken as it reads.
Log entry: 2500 rpm
